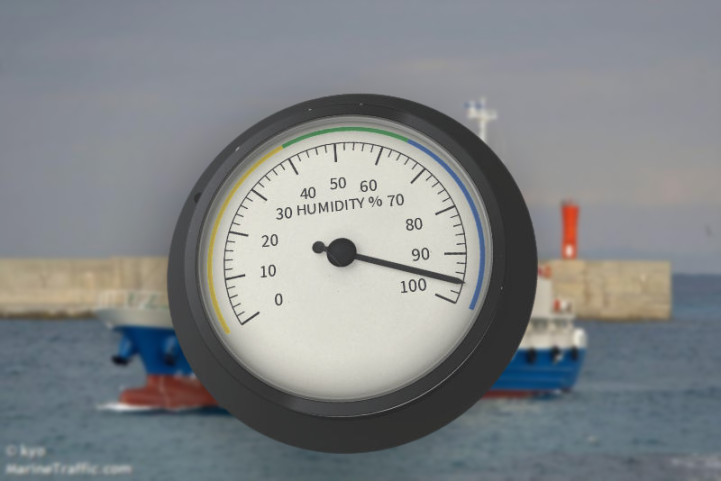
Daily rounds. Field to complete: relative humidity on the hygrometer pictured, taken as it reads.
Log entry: 96 %
